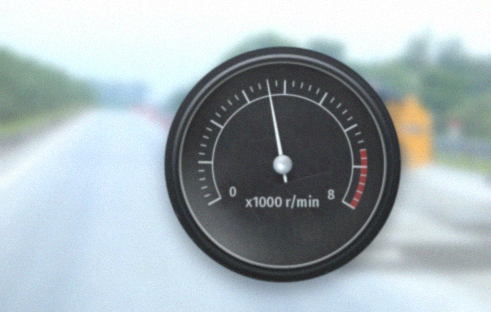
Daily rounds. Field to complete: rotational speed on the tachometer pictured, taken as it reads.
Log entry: 3600 rpm
